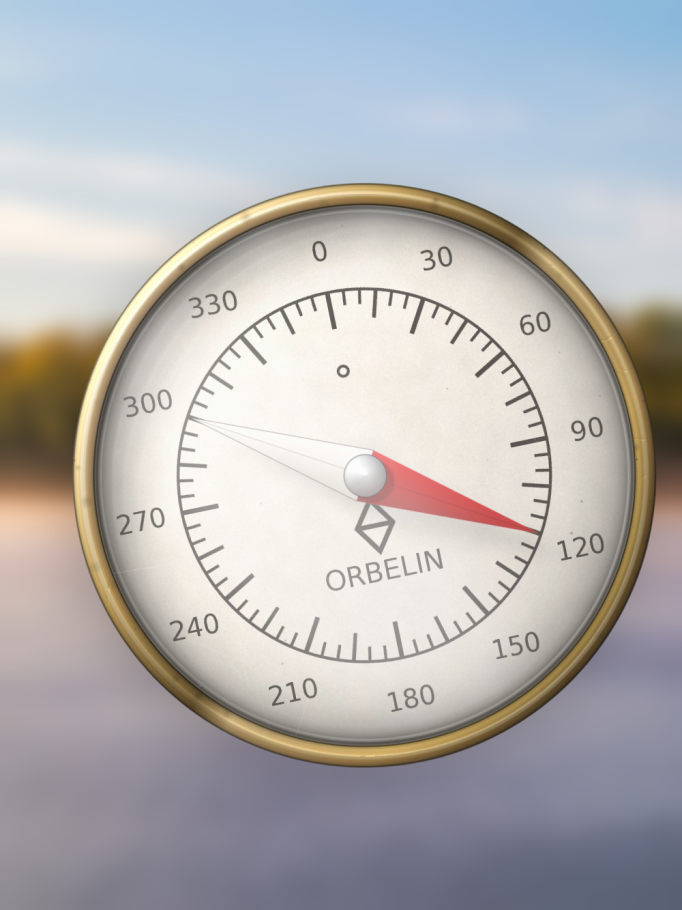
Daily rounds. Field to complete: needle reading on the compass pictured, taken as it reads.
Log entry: 120 °
